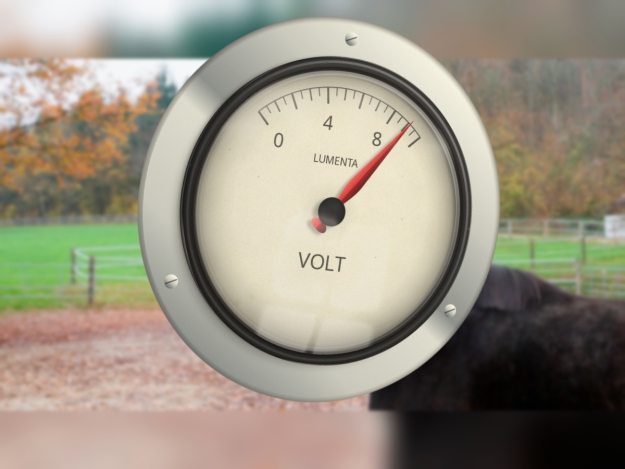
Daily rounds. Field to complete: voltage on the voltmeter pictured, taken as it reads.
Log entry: 9 V
